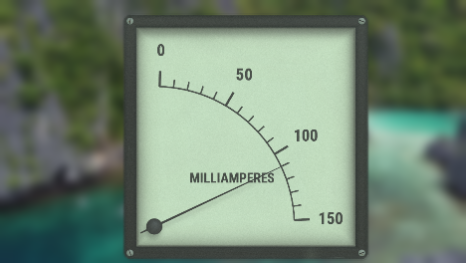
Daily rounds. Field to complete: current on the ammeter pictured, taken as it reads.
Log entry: 110 mA
